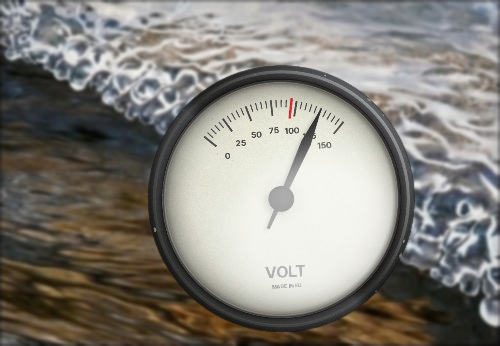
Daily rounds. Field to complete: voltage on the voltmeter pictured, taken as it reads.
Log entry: 125 V
